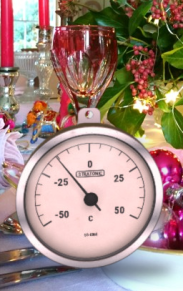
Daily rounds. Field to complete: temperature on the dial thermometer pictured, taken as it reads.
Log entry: -15 °C
